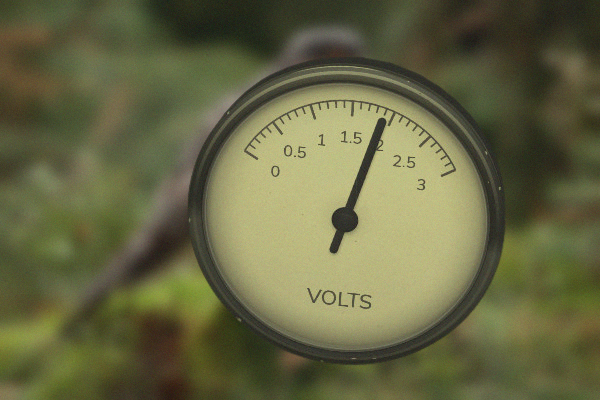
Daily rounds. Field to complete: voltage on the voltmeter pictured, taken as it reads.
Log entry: 1.9 V
